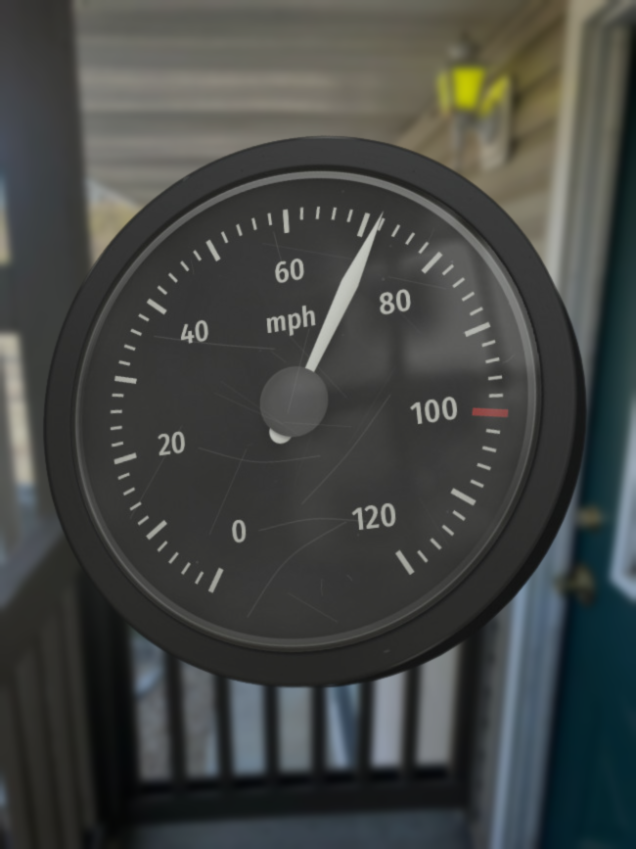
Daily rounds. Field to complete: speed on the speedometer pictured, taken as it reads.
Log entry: 72 mph
